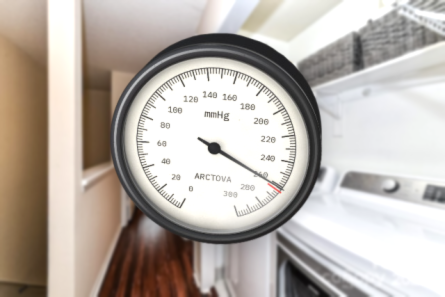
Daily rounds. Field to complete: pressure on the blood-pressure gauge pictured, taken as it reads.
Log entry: 260 mmHg
